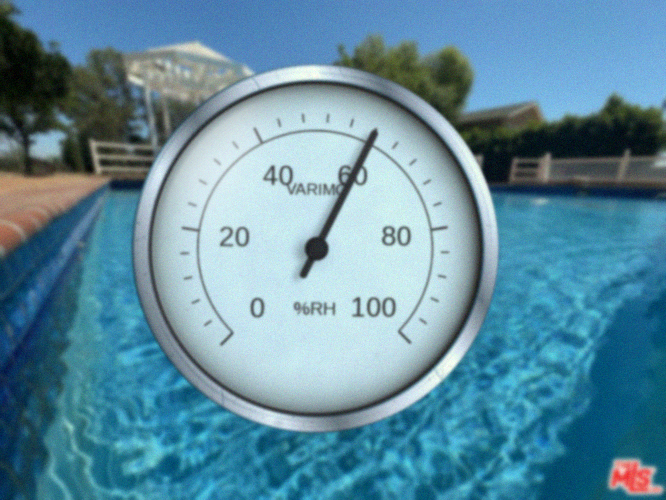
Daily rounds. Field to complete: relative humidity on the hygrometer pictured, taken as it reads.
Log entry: 60 %
